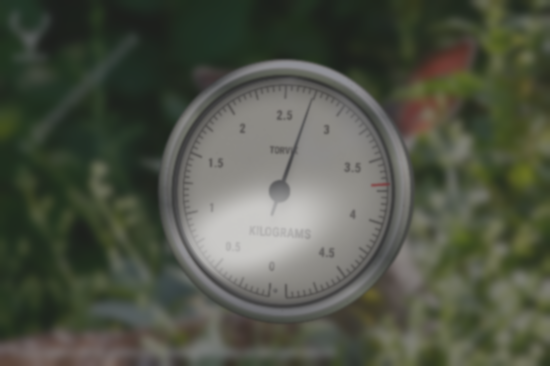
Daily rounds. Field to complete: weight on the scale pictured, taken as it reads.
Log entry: 2.75 kg
